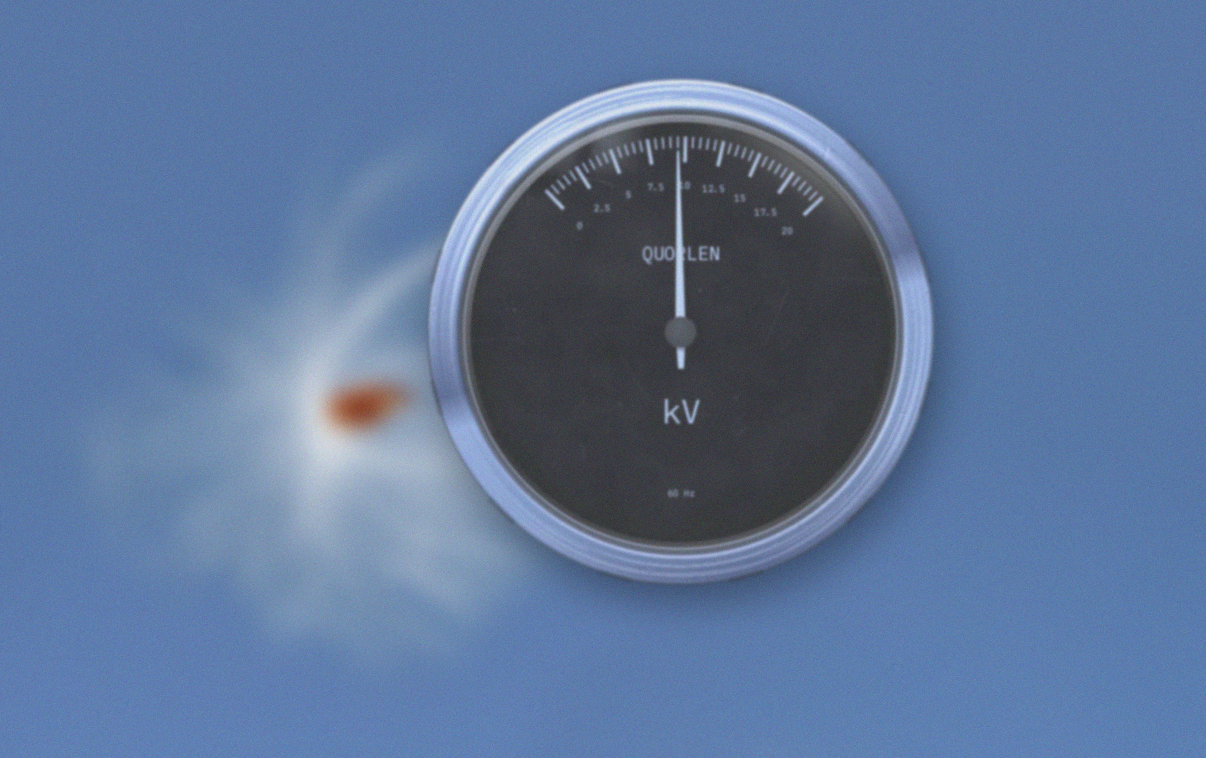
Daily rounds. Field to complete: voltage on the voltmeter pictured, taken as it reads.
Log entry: 9.5 kV
